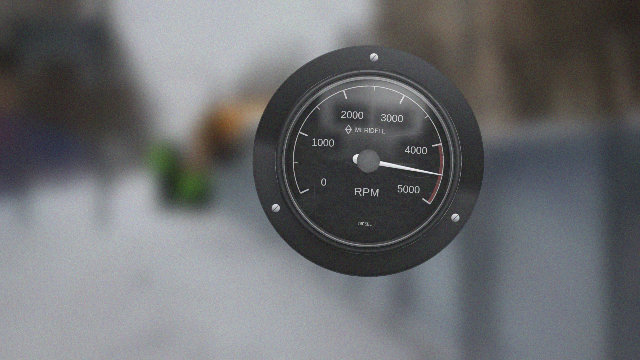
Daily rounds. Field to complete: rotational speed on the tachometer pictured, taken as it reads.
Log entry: 4500 rpm
